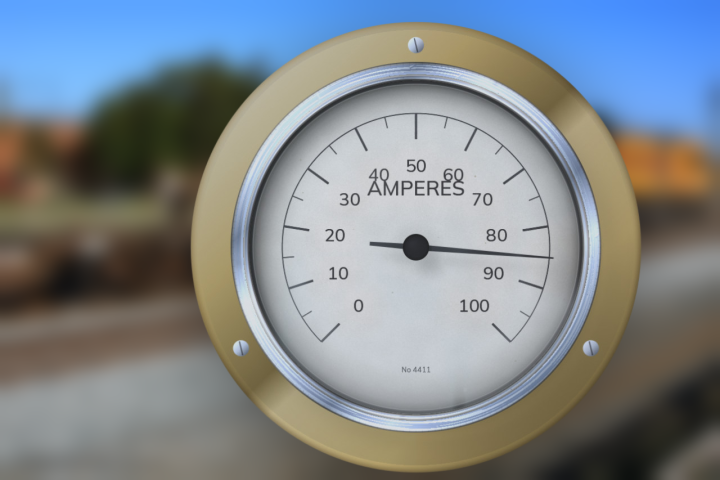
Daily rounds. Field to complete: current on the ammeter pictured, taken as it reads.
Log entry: 85 A
